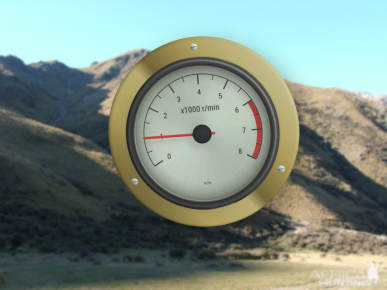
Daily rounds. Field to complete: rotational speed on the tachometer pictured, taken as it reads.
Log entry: 1000 rpm
